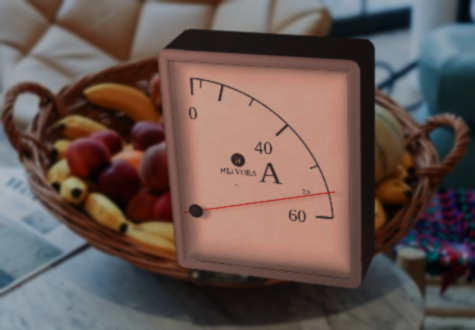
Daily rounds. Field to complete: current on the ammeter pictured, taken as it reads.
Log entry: 55 A
